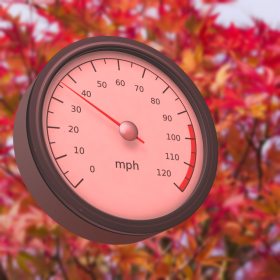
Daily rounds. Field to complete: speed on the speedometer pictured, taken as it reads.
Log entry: 35 mph
